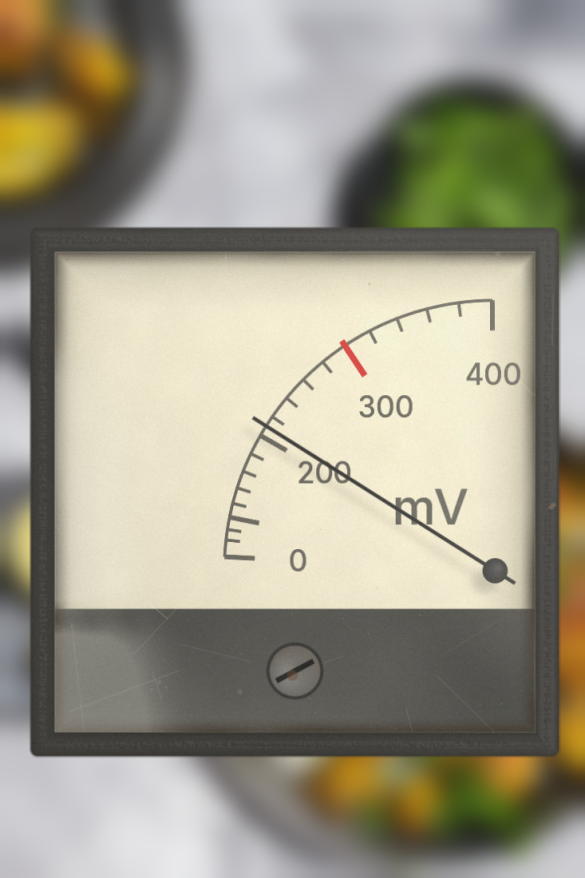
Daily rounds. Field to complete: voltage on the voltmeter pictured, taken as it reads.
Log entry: 210 mV
